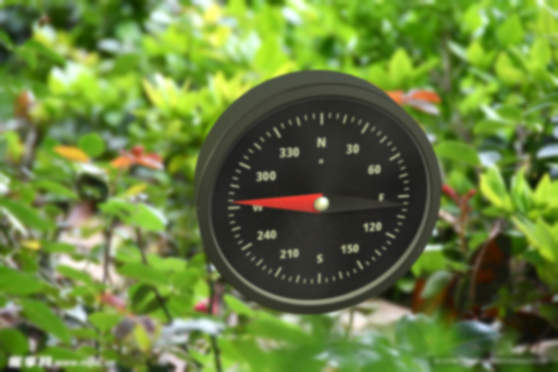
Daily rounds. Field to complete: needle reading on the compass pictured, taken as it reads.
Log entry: 275 °
